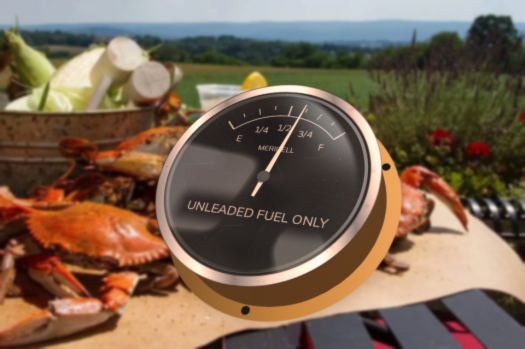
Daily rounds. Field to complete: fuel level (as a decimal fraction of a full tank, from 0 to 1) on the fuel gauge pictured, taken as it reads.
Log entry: 0.625
